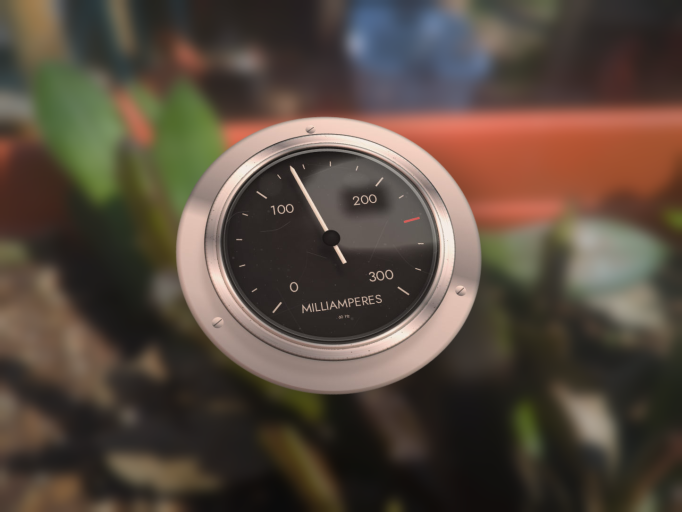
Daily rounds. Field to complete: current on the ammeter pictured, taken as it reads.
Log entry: 130 mA
